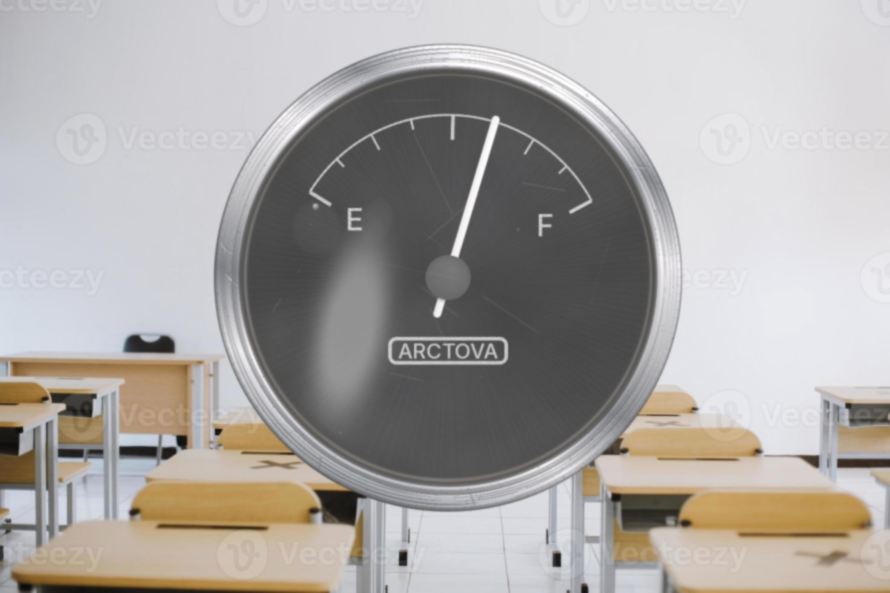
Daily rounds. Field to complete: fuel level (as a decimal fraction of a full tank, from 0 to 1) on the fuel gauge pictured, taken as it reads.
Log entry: 0.625
